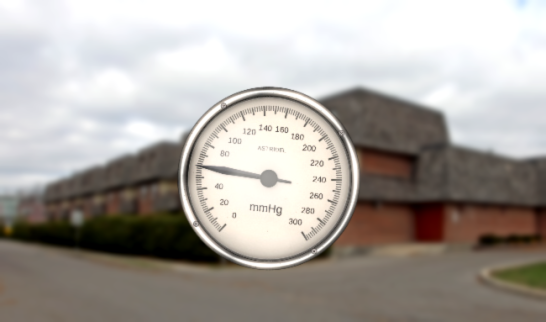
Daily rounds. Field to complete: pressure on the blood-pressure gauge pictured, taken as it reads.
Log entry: 60 mmHg
